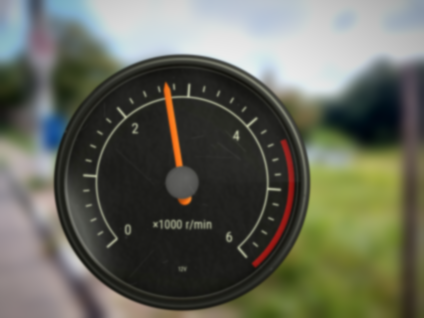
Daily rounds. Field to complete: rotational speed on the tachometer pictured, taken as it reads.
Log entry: 2700 rpm
